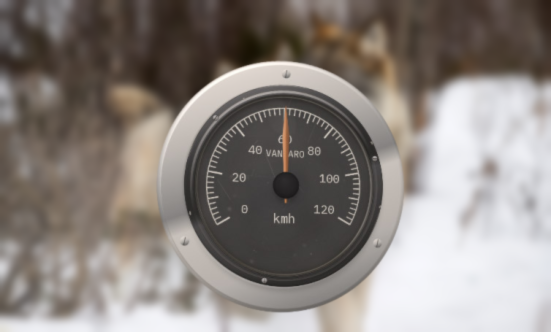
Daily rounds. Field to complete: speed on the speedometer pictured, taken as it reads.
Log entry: 60 km/h
